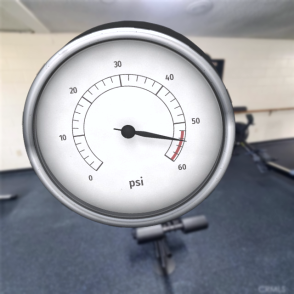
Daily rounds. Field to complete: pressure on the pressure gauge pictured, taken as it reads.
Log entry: 54 psi
